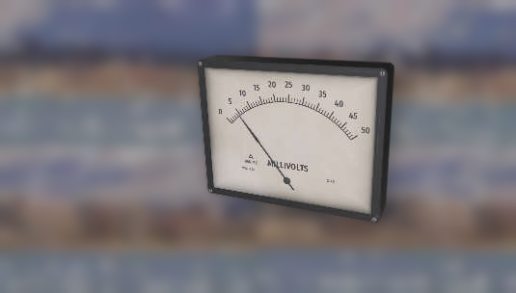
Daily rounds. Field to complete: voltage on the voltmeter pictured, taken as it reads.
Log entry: 5 mV
